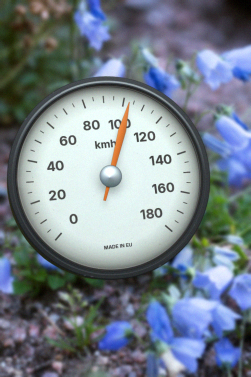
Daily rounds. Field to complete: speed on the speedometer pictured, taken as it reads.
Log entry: 102.5 km/h
